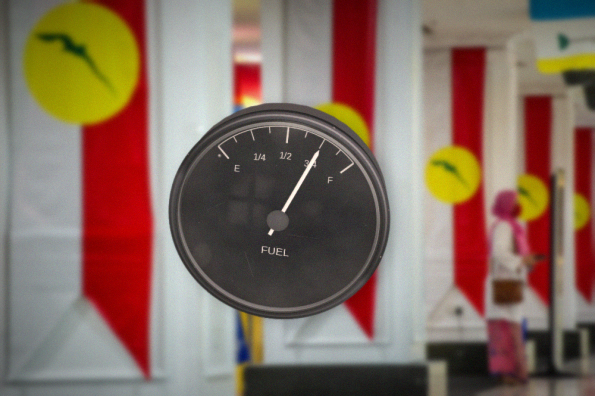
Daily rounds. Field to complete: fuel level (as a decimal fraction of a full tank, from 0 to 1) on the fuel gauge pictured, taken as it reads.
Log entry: 0.75
